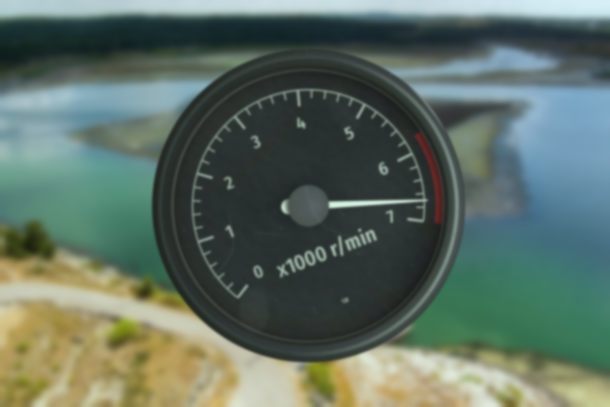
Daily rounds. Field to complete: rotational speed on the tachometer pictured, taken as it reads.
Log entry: 6700 rpm
